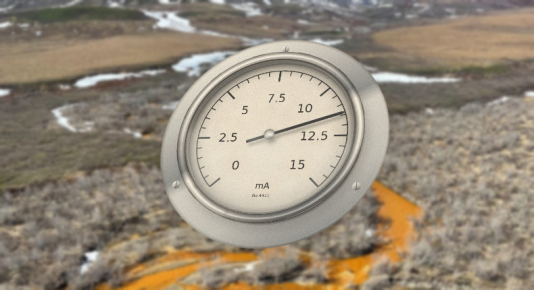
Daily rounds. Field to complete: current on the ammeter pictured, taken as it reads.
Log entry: 11.5 mA
